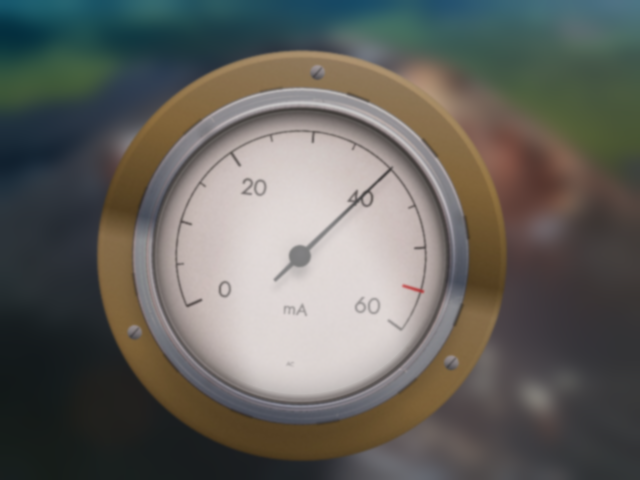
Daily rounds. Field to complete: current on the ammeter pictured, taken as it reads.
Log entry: 40 mA
